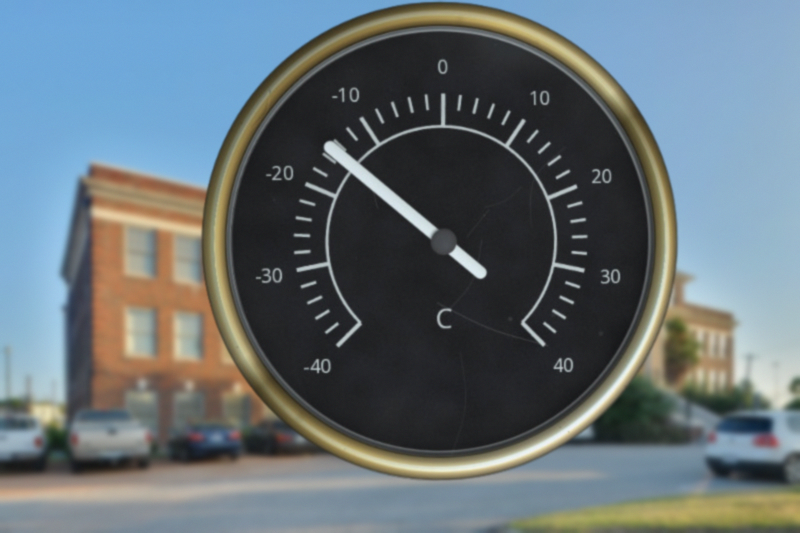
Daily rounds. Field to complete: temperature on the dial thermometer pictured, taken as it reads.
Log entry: -15 °C
